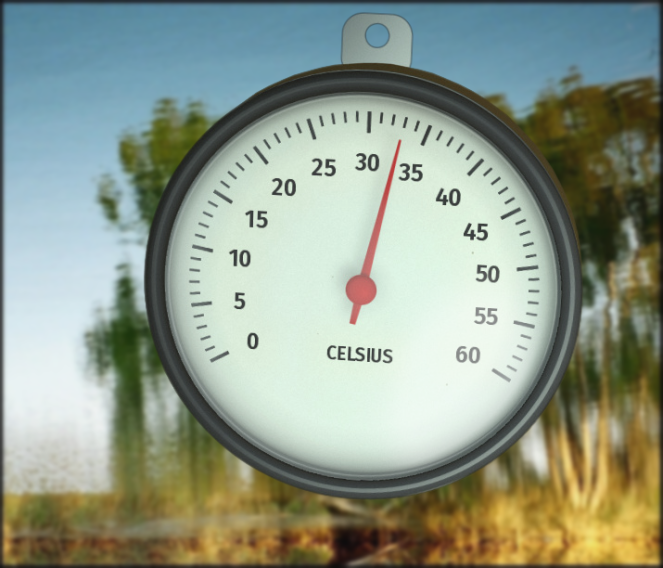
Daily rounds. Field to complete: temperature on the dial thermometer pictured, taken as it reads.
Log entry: 33 °C
